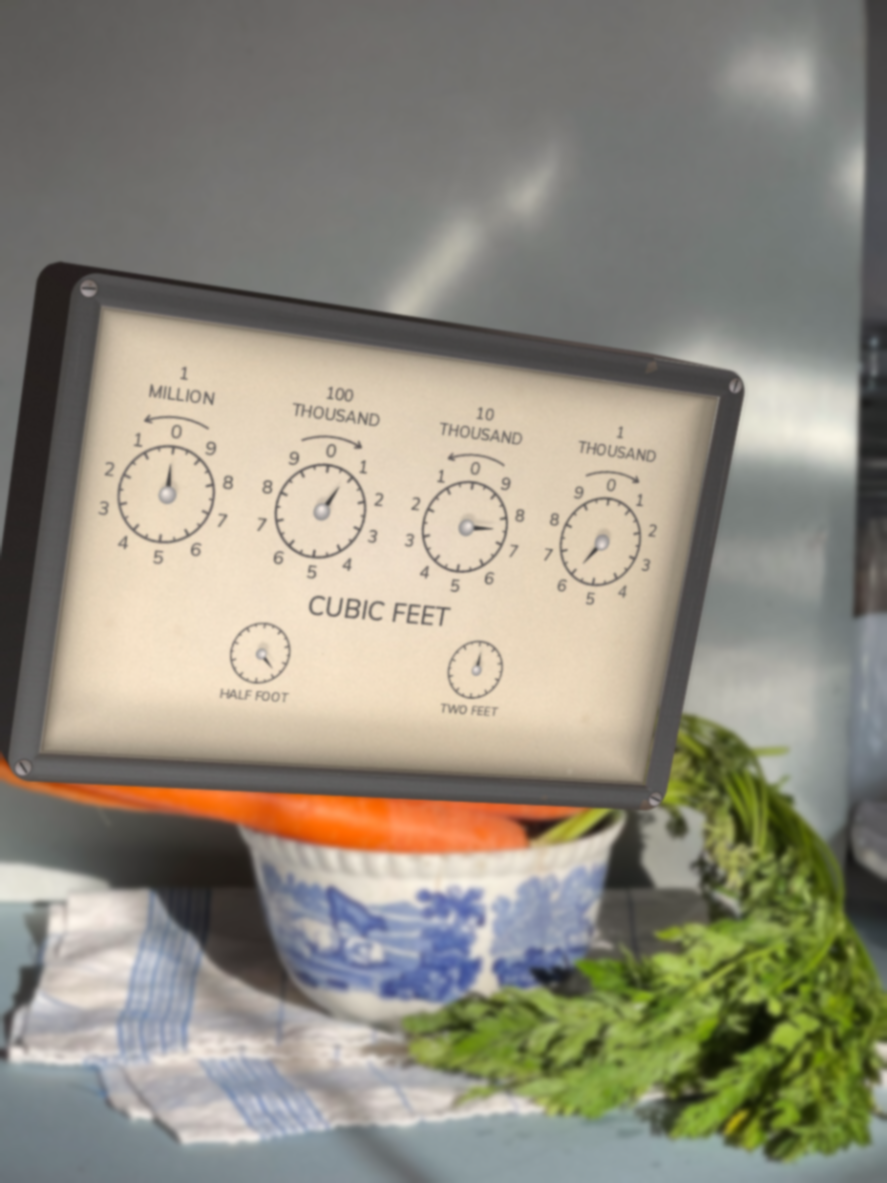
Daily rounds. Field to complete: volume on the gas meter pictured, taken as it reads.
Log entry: 7600 ft³
